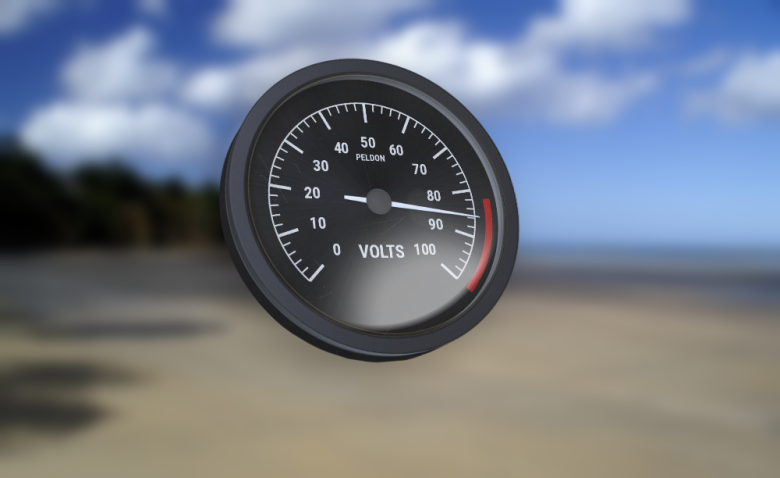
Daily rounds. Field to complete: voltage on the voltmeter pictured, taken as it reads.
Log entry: 86 V
